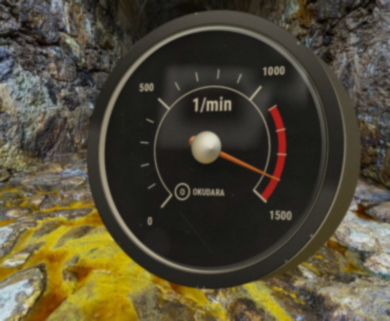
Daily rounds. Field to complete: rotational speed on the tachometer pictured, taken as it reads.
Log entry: 1400 rpm
